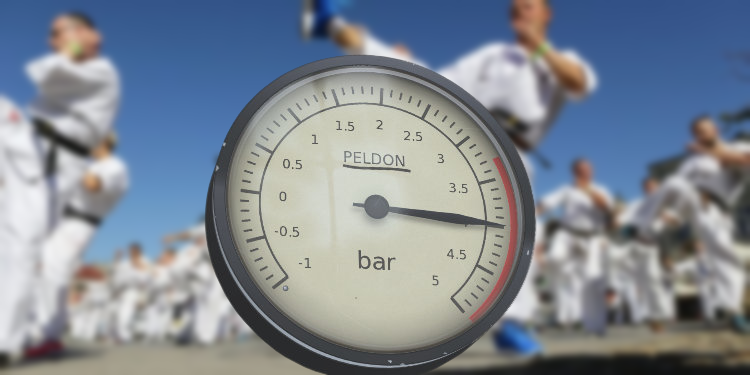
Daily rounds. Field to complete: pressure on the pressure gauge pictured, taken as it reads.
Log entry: 4 bar
